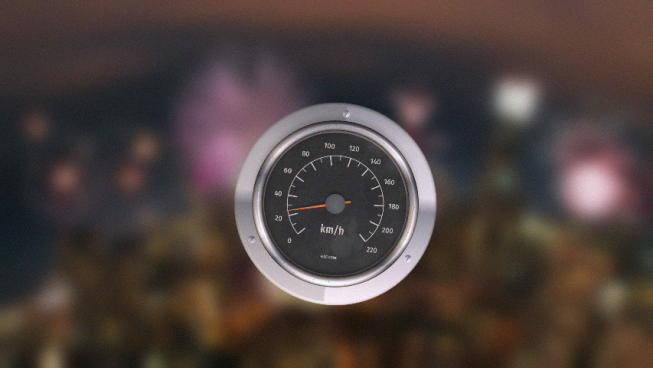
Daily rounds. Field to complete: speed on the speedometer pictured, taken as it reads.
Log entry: 25 km/h
